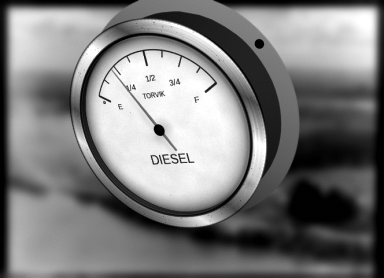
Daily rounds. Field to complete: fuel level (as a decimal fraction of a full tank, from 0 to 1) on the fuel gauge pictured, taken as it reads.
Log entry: 0.25
